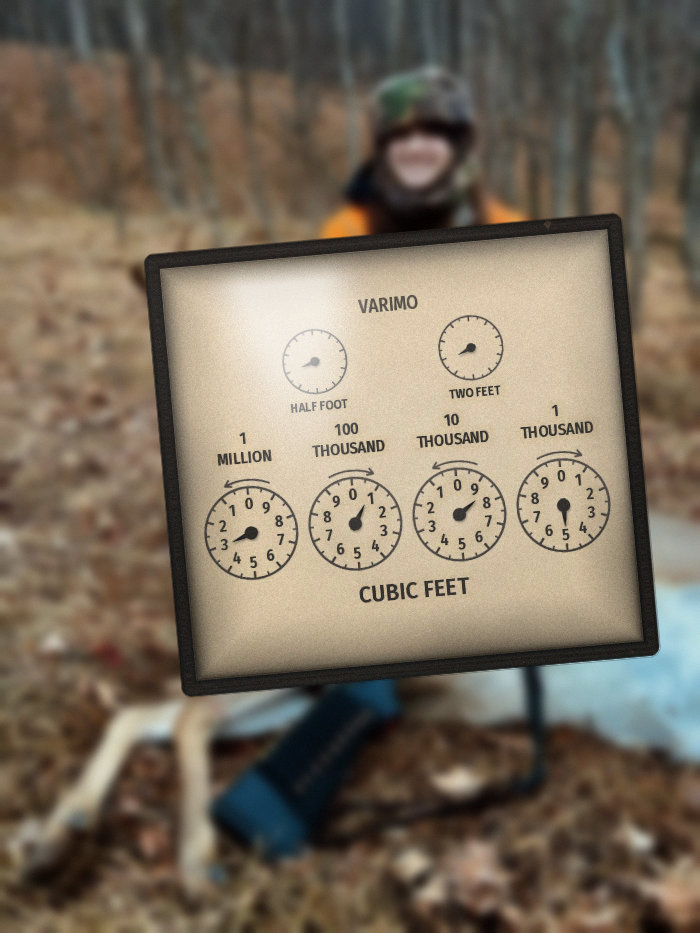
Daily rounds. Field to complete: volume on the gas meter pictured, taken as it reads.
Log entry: 308500 ft³
